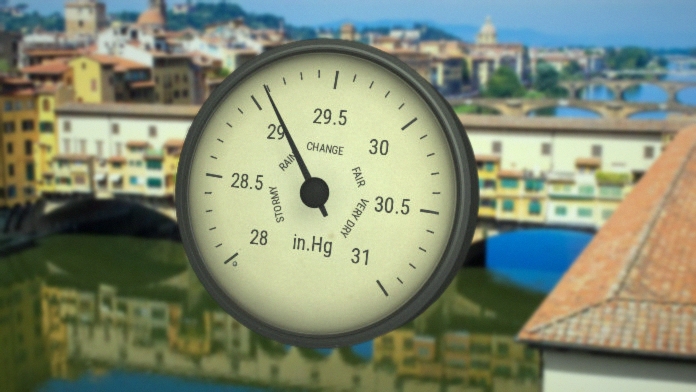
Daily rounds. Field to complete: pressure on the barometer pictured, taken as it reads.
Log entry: 29.1 inHg
